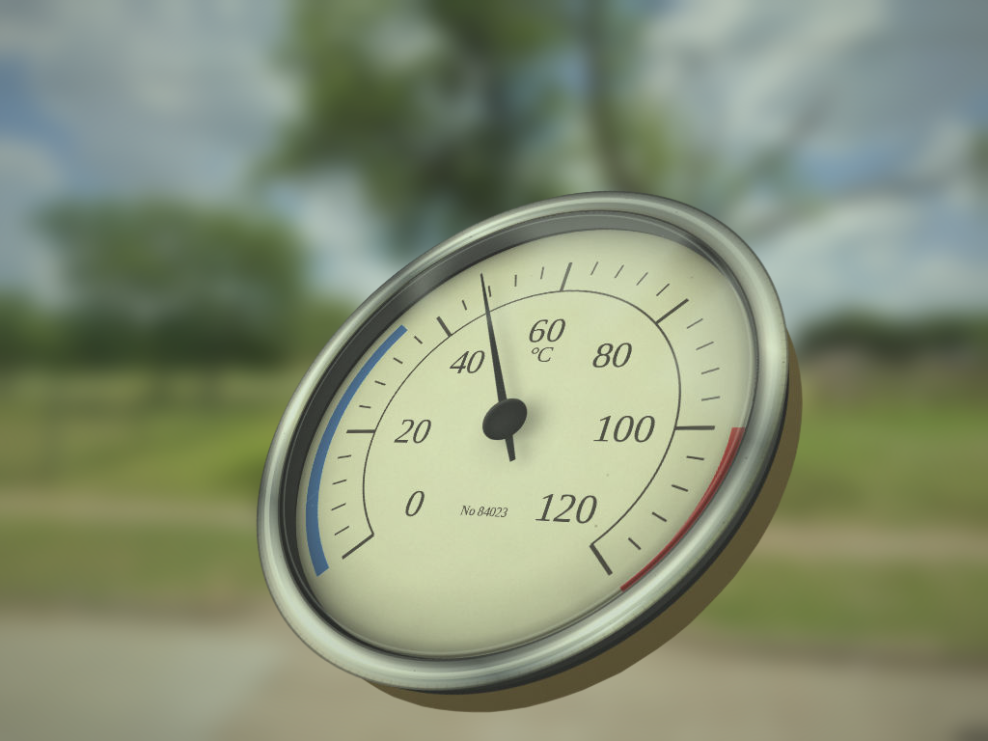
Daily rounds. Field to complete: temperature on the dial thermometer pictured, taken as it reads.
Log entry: 48 °C
